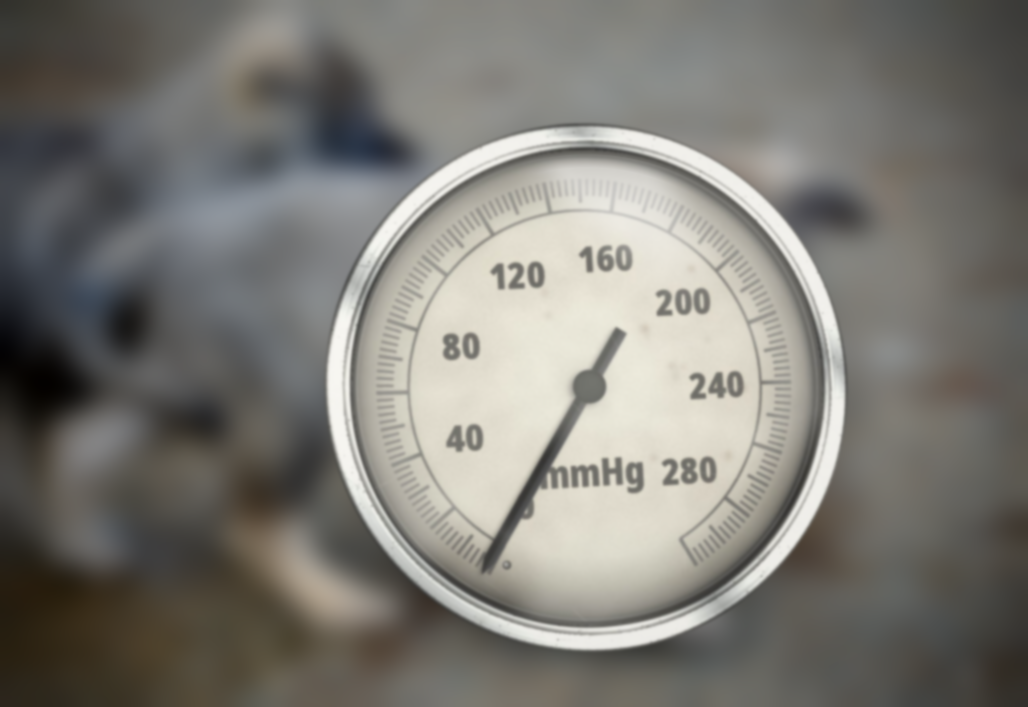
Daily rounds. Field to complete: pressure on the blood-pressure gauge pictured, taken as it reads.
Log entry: 2 mmHg
